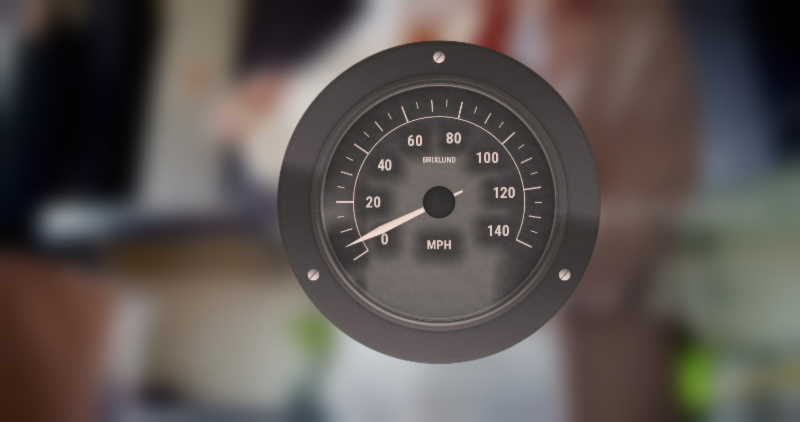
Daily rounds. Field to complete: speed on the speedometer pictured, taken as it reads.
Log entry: 5 mph
